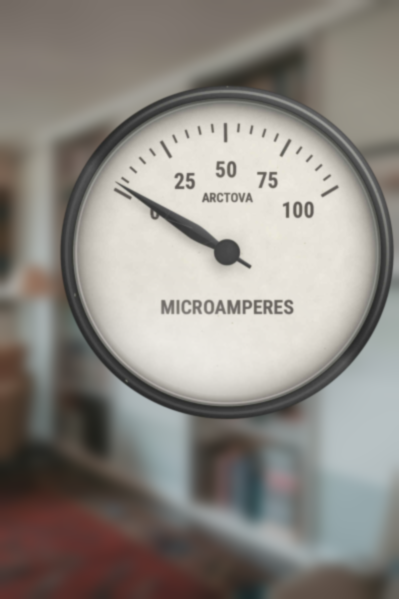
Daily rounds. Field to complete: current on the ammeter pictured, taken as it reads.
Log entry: 2.5 µA
